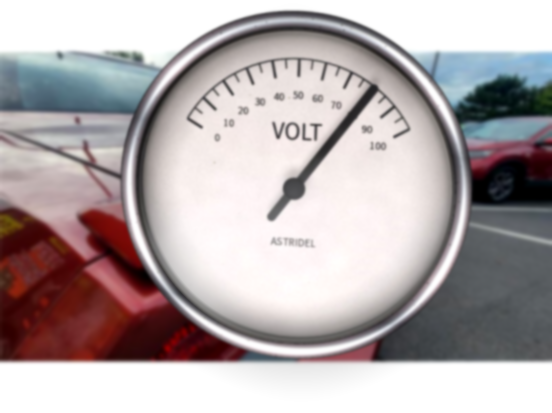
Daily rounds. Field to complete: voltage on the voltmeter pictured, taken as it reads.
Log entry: 80 V
